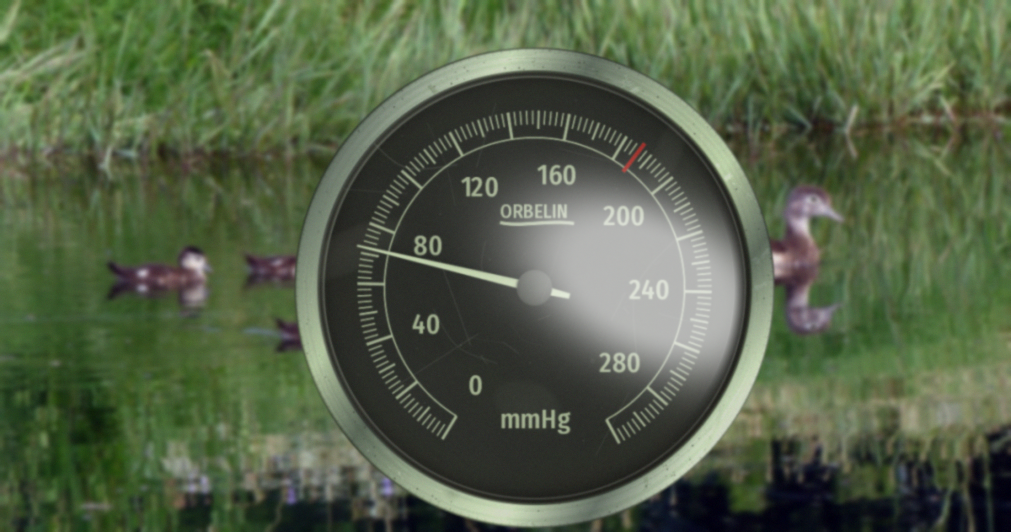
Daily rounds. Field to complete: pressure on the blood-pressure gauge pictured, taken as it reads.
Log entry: 72 mmHg
